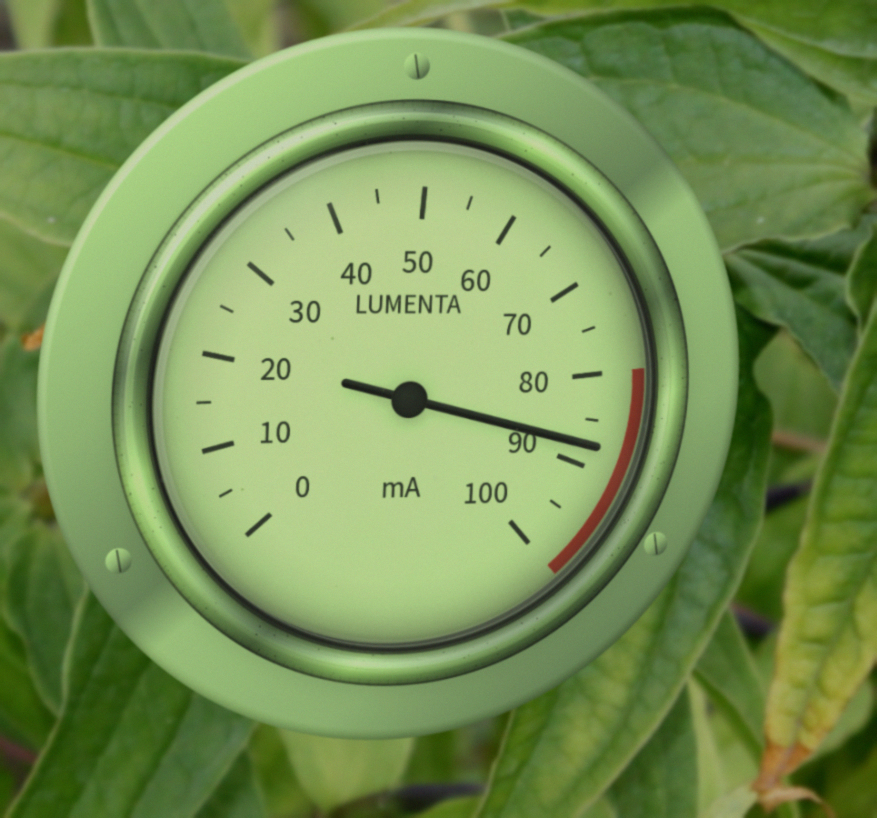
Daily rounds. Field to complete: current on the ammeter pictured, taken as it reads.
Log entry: 87.5 mA
